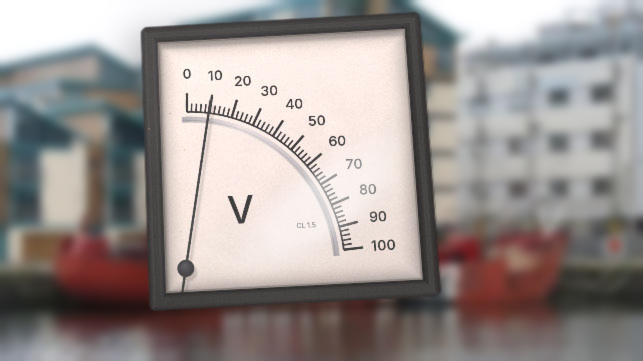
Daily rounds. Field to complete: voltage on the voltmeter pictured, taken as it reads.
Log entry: 10 V
